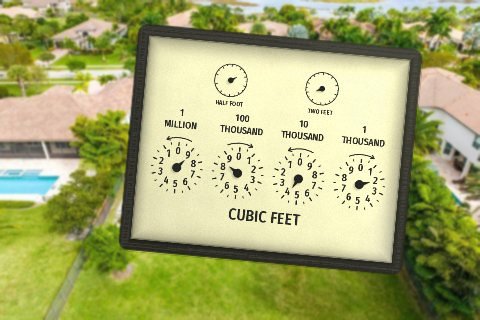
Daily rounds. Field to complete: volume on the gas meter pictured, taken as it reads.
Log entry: 884200 ft³
